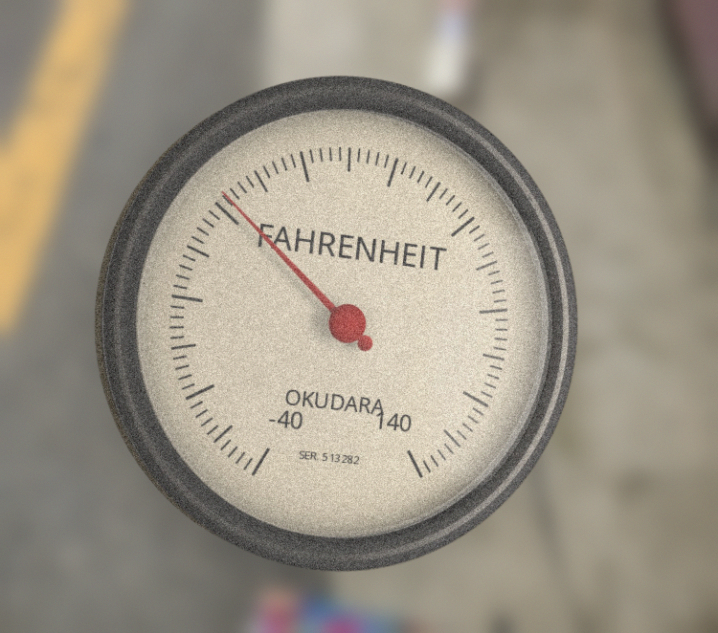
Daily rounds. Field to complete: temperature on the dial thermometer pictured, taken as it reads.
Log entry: 22 °F
